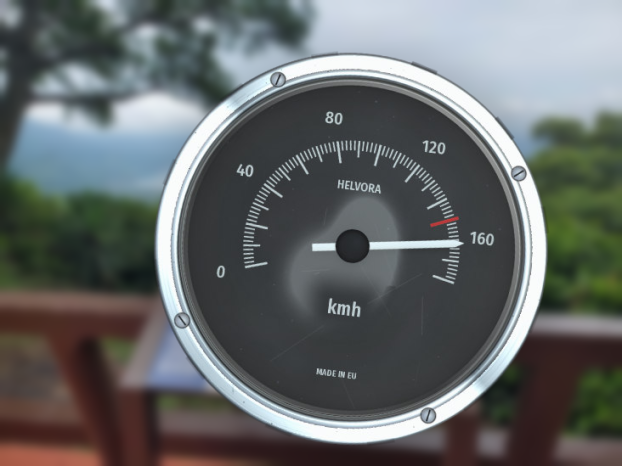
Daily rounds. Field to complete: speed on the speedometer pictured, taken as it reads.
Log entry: 162 km/h
